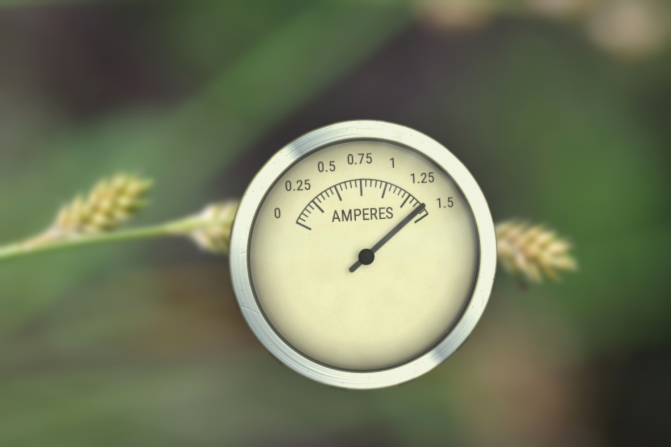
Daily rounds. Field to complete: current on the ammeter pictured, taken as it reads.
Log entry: 1.4 A
